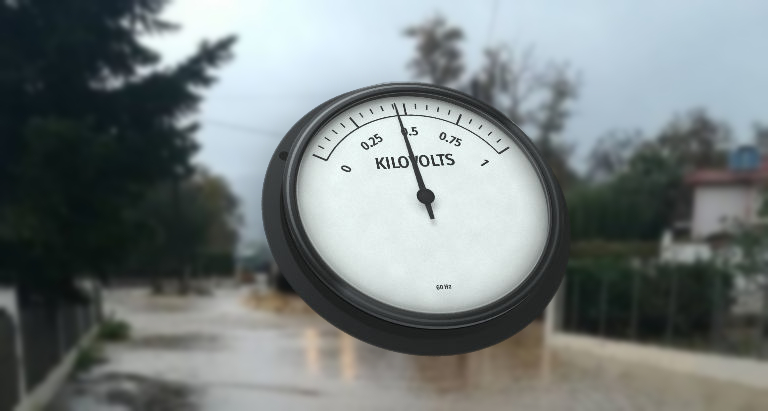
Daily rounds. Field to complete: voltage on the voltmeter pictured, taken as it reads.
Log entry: 0.45 kV
